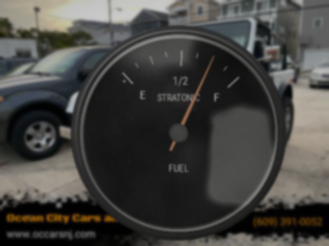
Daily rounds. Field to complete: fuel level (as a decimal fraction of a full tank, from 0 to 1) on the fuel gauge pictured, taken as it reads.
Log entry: 0.75
